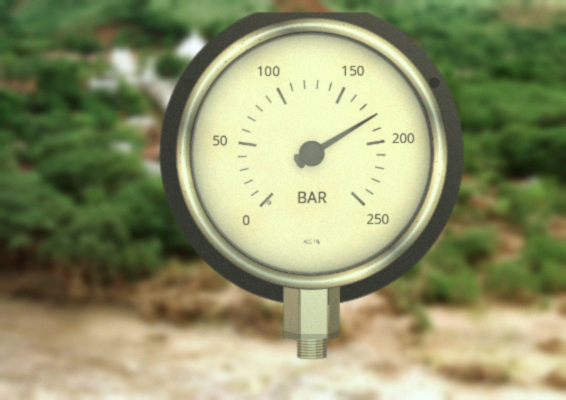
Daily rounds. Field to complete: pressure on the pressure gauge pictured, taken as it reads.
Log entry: 180 bar
